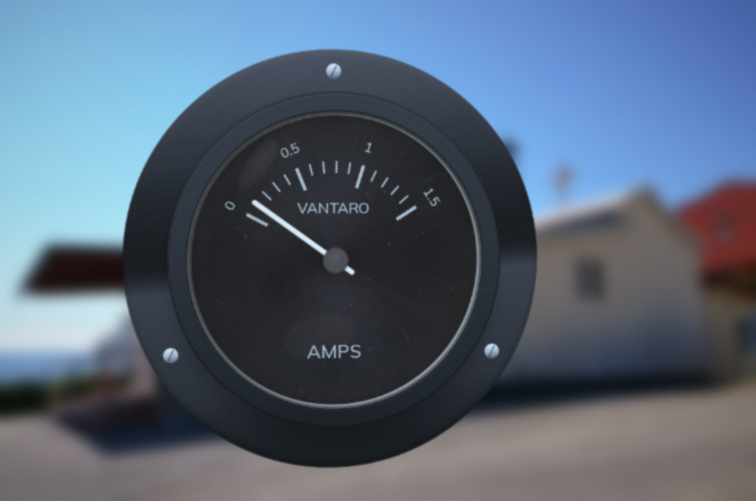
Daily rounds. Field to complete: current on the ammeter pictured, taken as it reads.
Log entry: 0.1 A
